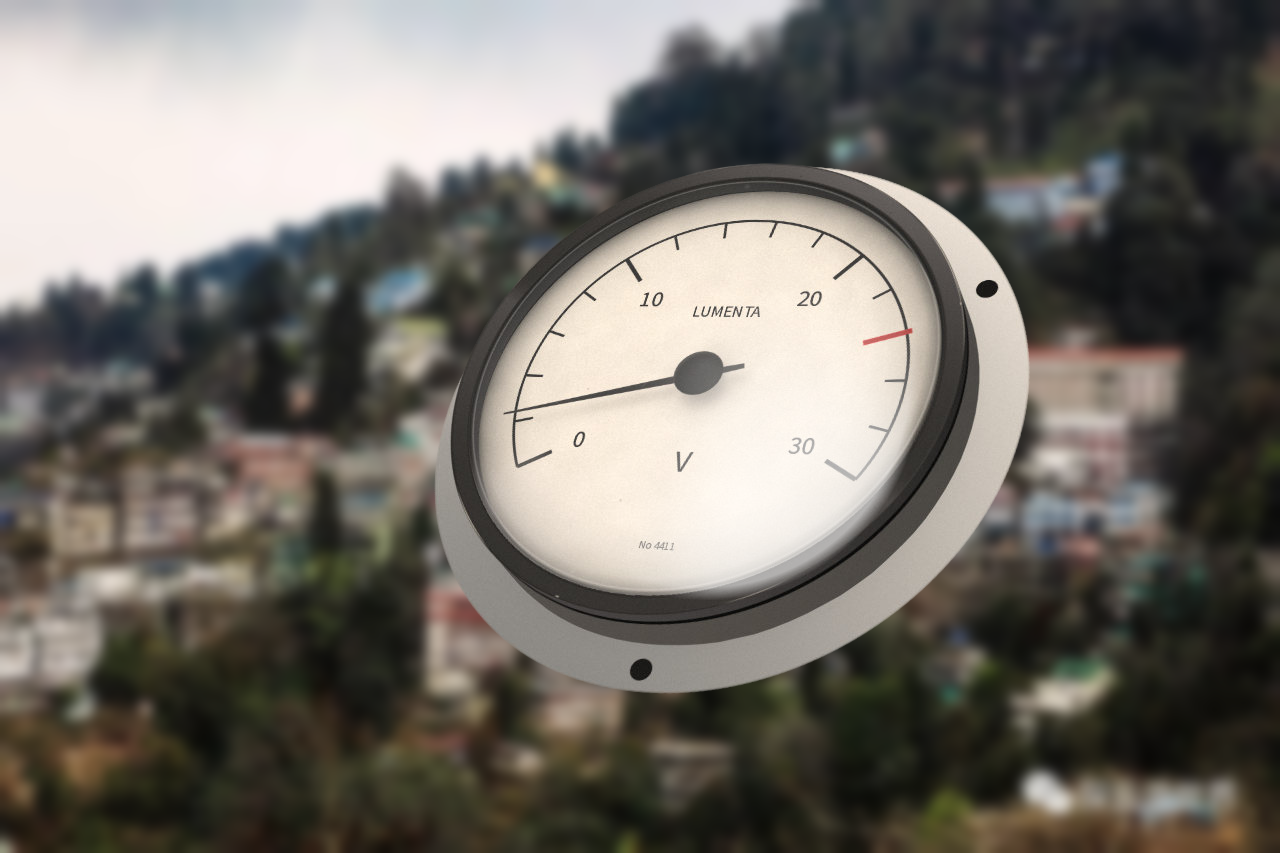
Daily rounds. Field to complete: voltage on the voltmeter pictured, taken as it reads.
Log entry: 2 V
